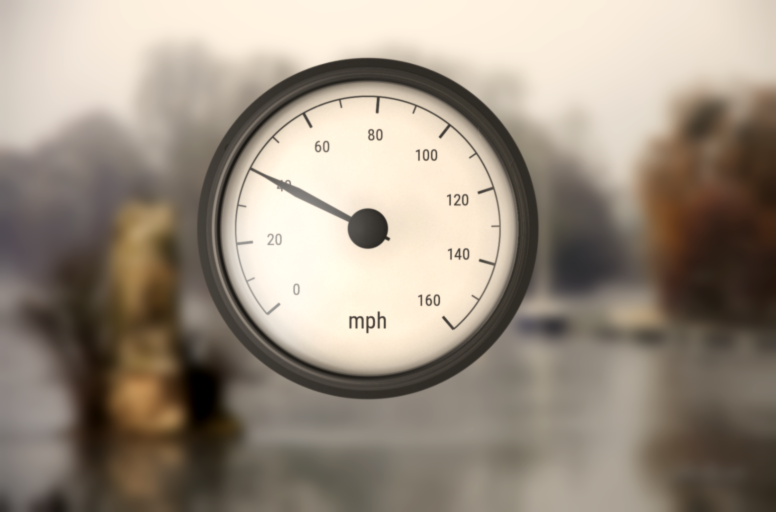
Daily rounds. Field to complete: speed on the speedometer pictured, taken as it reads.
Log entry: 40 mph
